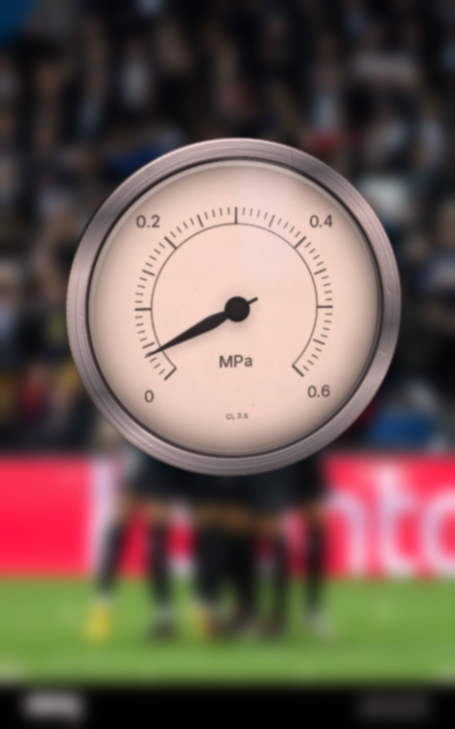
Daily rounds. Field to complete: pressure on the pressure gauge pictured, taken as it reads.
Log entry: 0.04 MPa
